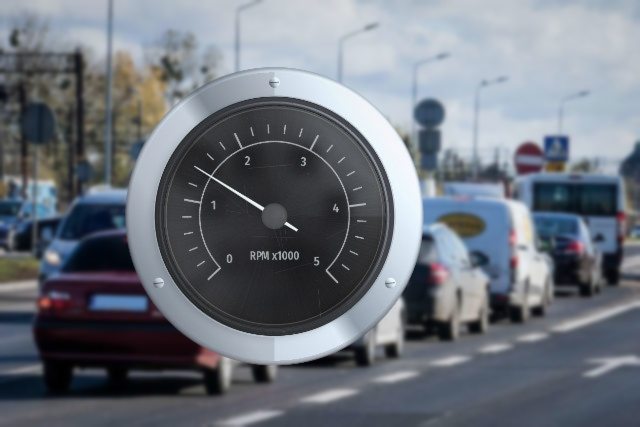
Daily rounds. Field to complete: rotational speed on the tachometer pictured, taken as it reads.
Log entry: 1400 rpm
